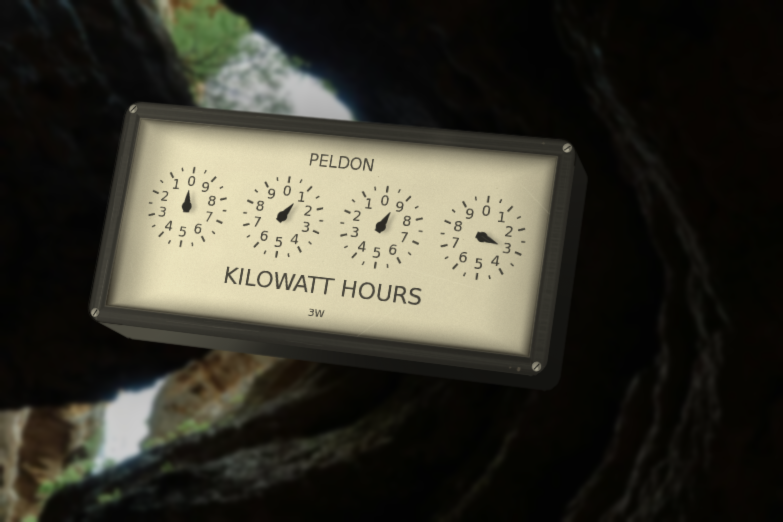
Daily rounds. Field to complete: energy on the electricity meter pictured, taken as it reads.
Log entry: 93 kWh
